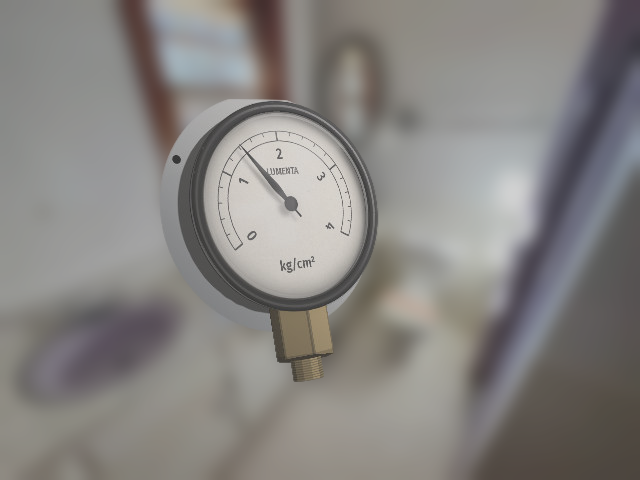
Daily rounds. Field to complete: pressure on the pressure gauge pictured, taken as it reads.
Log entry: 1.4 kg/cm²
